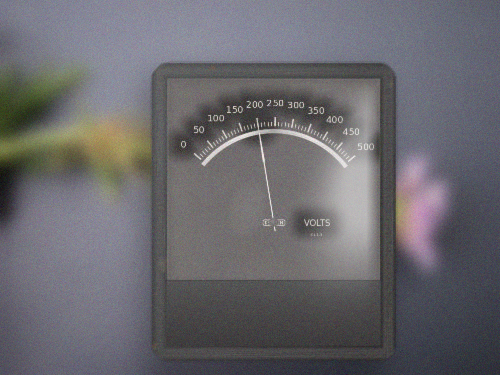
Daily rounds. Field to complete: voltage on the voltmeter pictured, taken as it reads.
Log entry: 200 V
